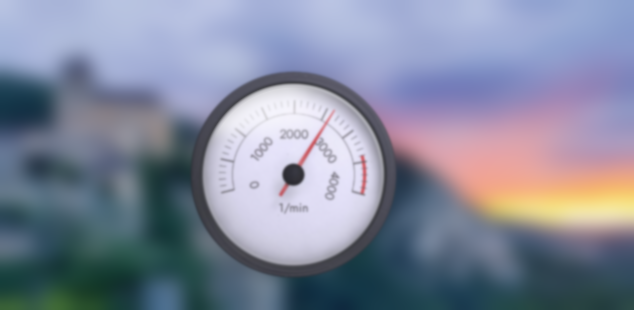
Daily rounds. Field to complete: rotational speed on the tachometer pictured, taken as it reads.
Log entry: 2600 rpm
